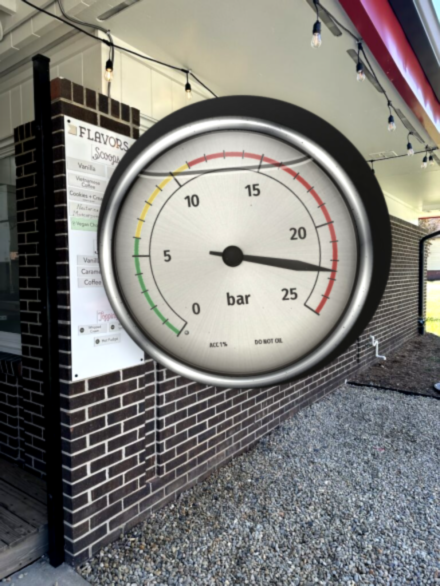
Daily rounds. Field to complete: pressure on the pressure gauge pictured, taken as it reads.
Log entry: 22.5 bar
